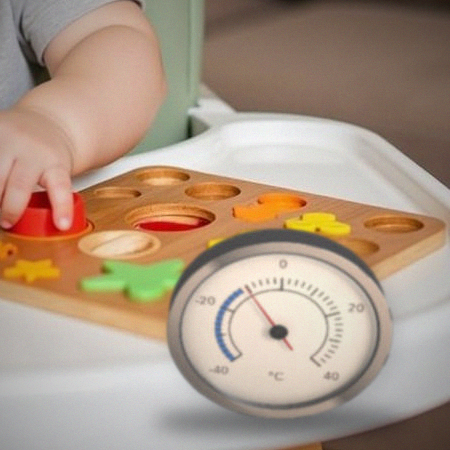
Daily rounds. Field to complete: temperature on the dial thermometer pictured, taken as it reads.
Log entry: -10 °C
